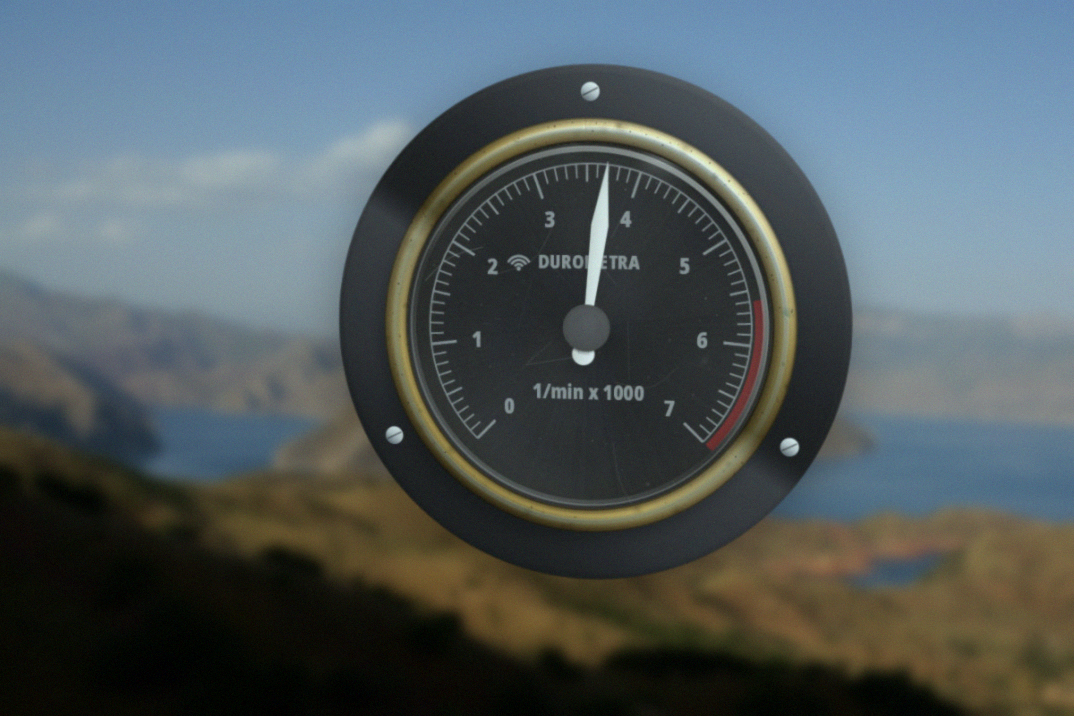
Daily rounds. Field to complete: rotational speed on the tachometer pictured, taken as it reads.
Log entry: 3700 rpm
